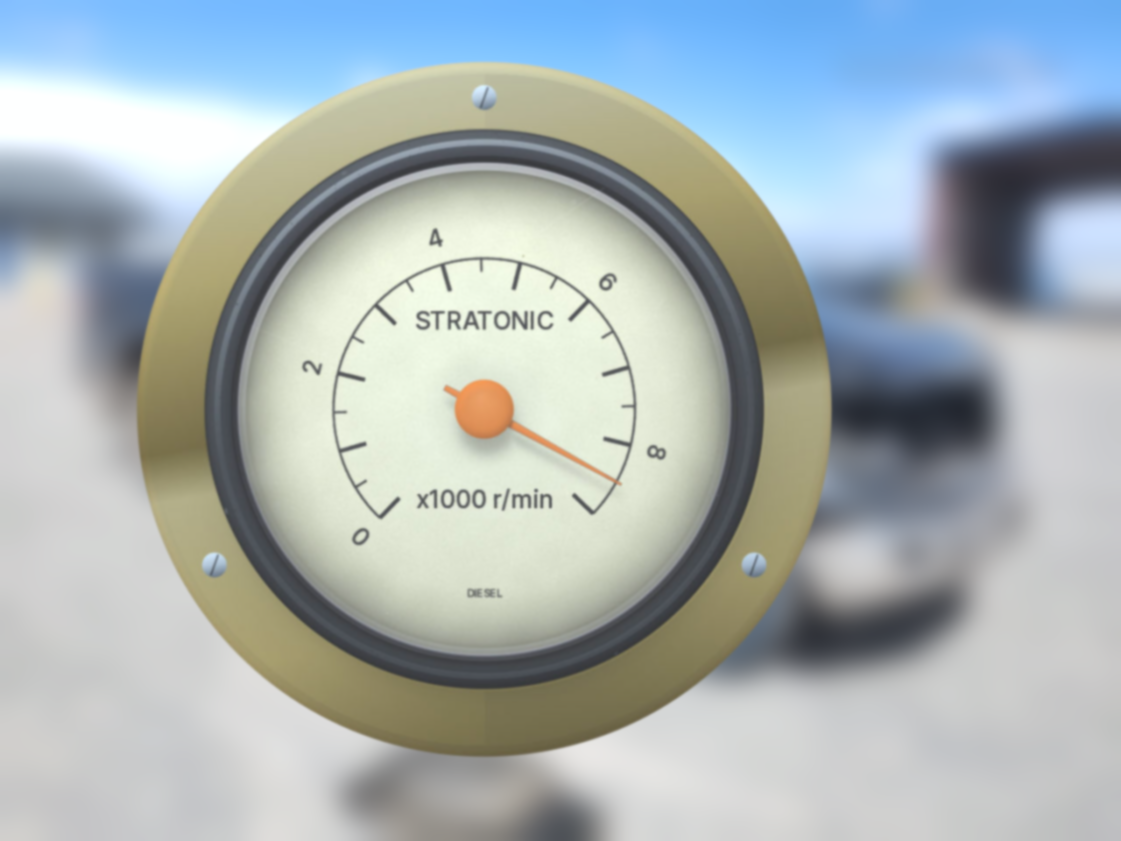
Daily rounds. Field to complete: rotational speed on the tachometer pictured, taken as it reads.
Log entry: 8500 rpm
